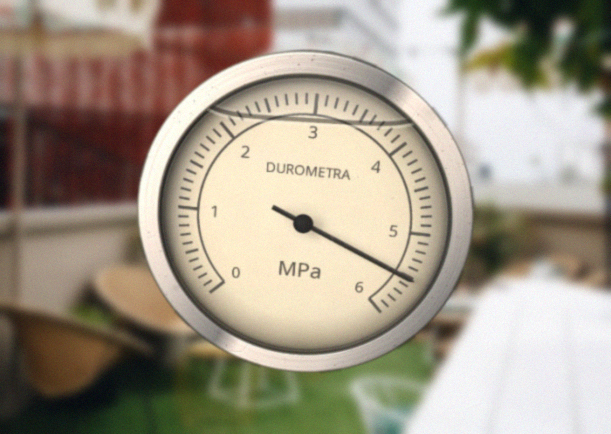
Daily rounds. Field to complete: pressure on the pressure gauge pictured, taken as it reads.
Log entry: 5.5 MPa
